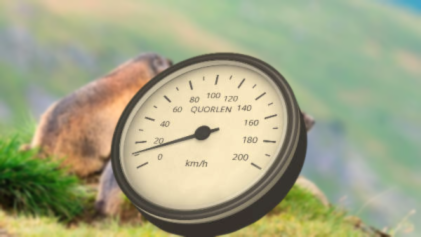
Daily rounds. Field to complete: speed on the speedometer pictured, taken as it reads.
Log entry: 10 km/h
